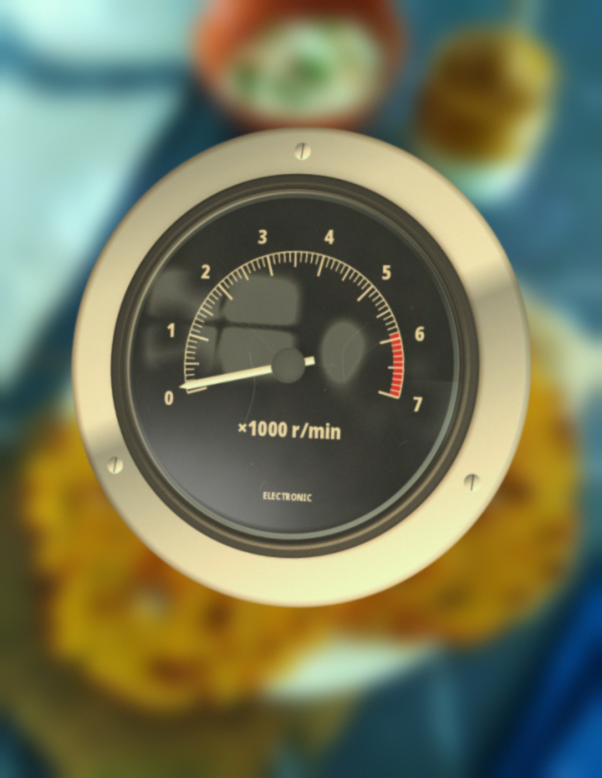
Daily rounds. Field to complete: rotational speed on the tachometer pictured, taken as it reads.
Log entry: 100 rpm
